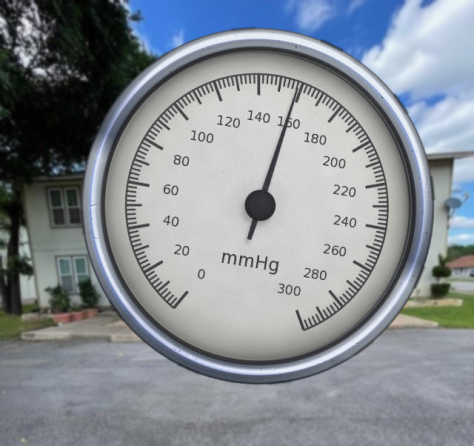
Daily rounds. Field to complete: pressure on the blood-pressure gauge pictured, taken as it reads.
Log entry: 158 mmHg
